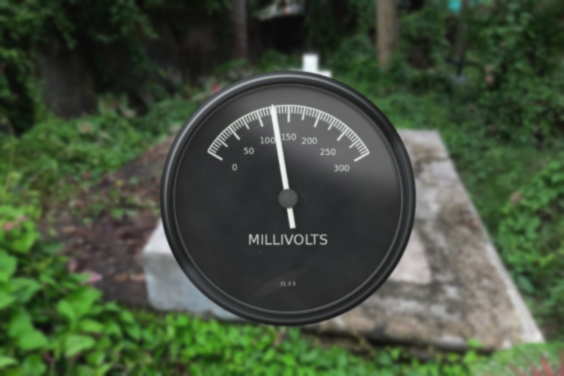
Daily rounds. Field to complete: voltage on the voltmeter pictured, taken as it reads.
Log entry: 125 mV
